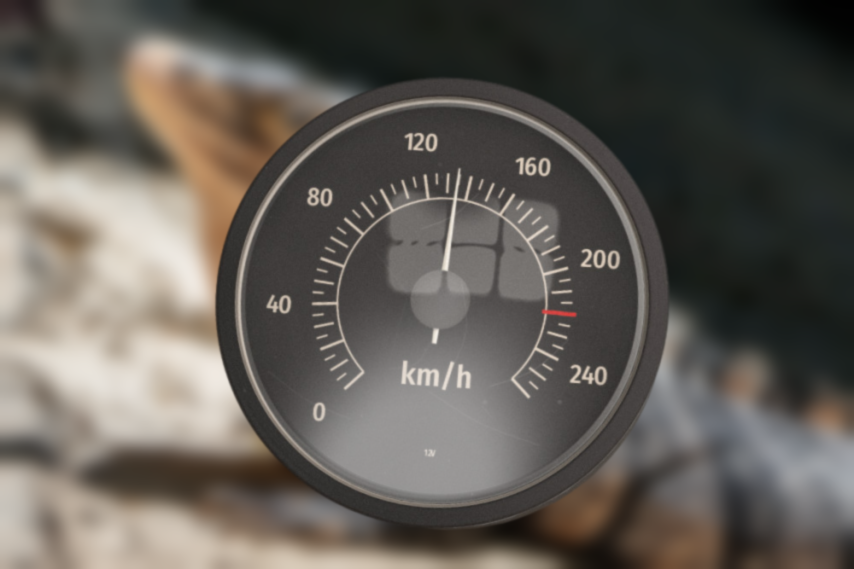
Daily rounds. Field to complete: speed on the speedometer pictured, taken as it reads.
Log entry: 135 km/h
